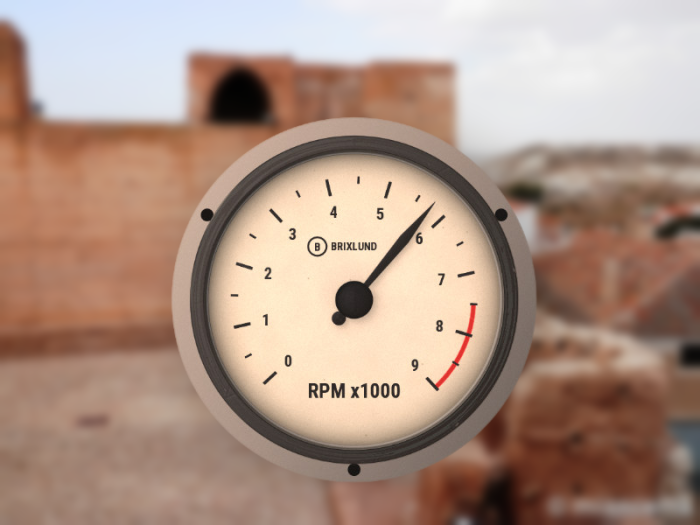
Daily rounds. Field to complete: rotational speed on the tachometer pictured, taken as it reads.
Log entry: 5750 rpm
